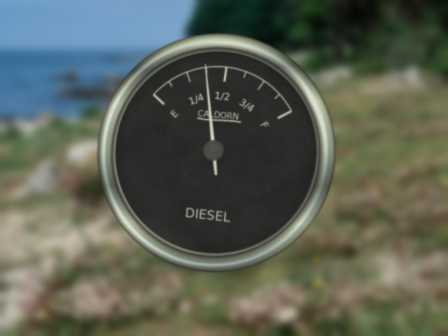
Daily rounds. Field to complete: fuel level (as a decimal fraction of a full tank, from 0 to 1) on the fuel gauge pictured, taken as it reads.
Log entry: 0.375
